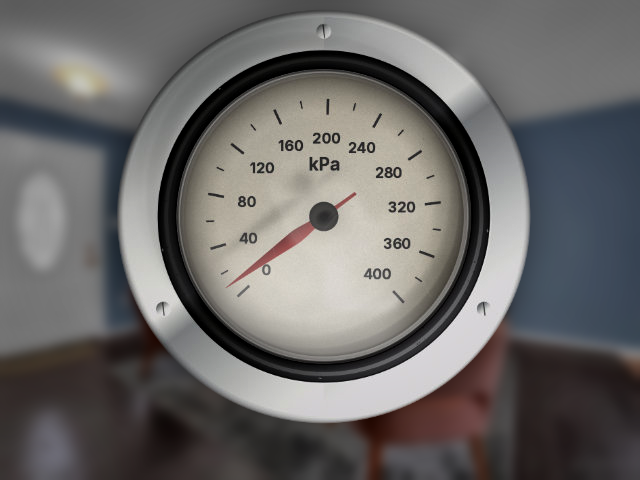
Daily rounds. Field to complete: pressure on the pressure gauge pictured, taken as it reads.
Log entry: 10 kPa
